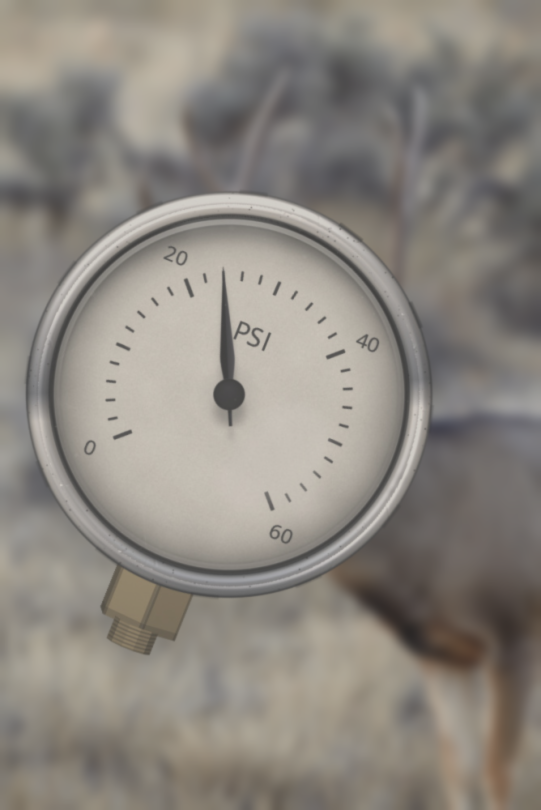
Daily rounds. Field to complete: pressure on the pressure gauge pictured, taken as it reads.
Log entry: 24 psi
